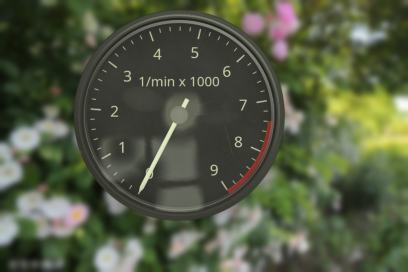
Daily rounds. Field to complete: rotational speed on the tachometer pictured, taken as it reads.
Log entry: 0 rpm
